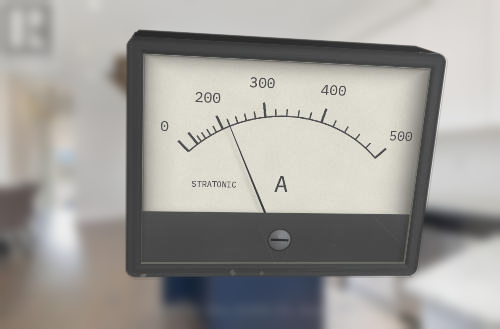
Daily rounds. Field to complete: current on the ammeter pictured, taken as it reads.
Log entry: 220 A
